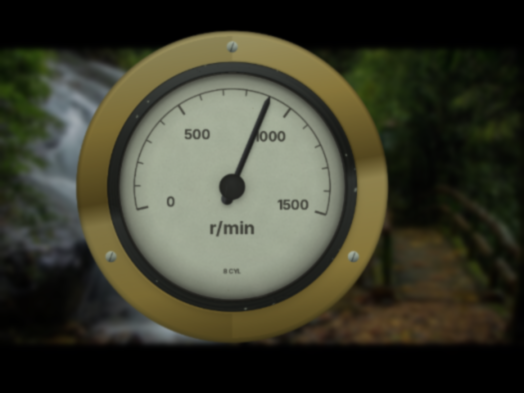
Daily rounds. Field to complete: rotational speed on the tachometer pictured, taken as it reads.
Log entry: 900 rpm
